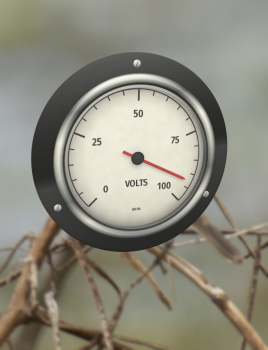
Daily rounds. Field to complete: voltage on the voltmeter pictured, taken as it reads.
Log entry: 92.5 V
